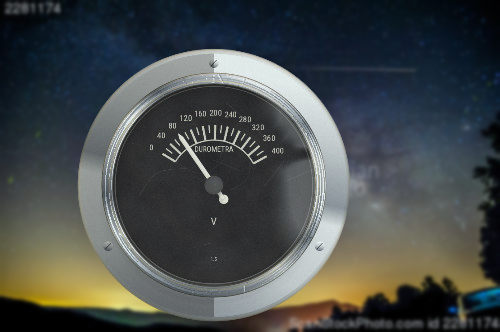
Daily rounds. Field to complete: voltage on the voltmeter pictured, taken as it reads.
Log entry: 80 V
